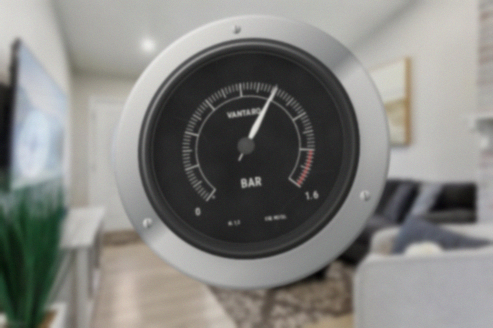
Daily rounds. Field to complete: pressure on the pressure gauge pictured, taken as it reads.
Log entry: 1 bar
